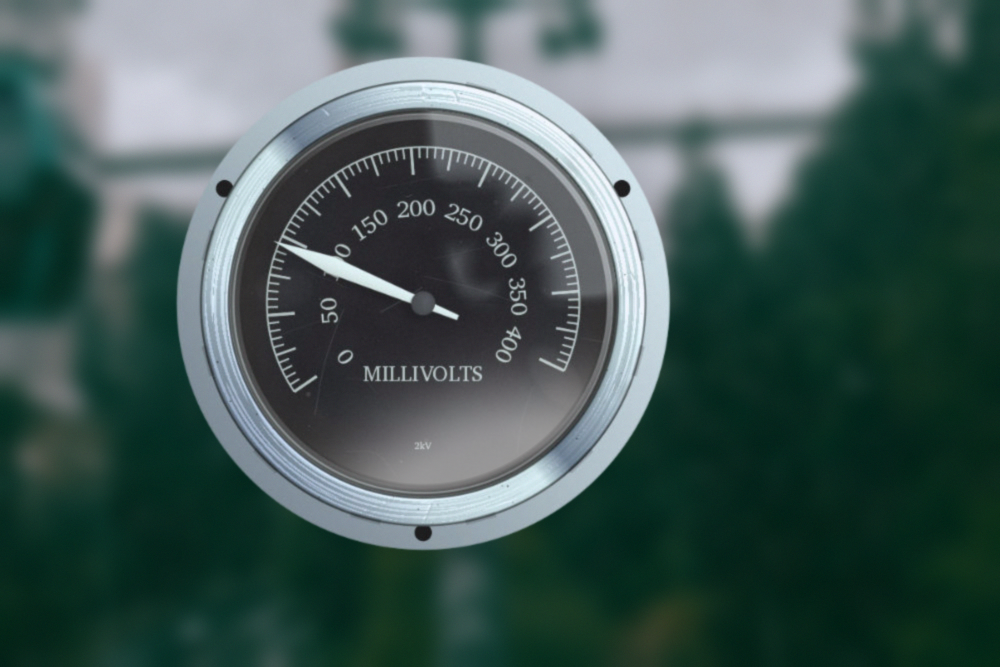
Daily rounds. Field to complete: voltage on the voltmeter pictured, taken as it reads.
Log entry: 95 mV
